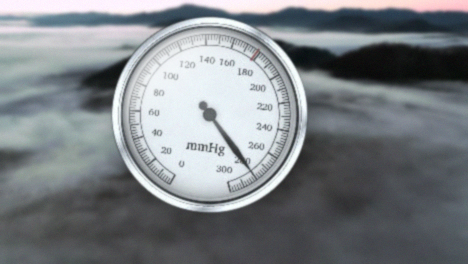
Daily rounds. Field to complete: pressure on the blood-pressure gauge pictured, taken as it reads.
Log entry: 280 mmHg
